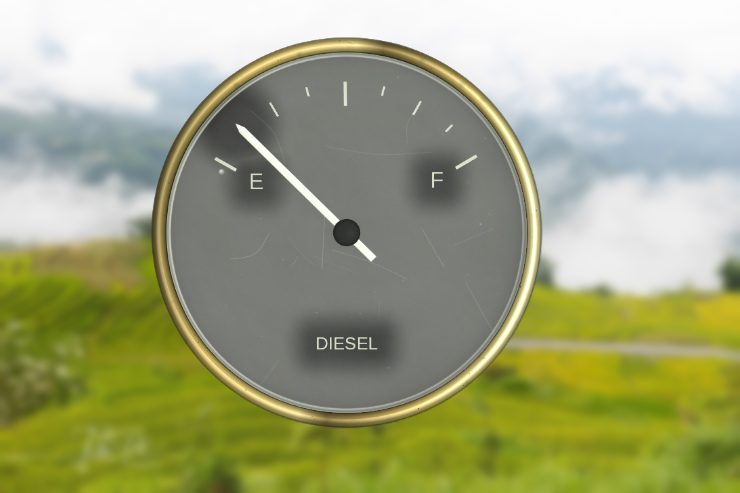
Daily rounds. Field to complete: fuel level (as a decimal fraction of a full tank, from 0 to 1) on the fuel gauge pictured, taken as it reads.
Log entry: 0.125
